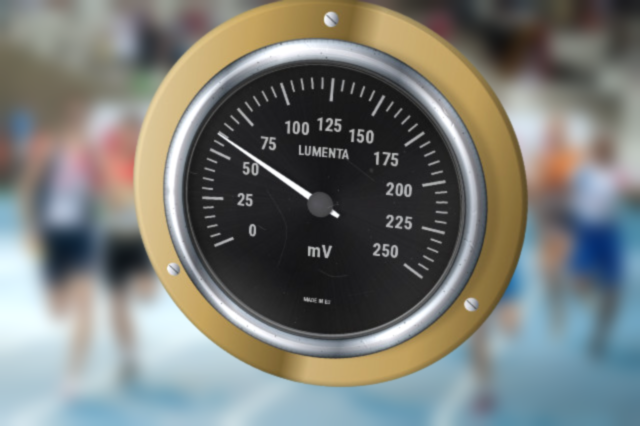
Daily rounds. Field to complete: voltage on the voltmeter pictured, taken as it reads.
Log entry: 60 mV
